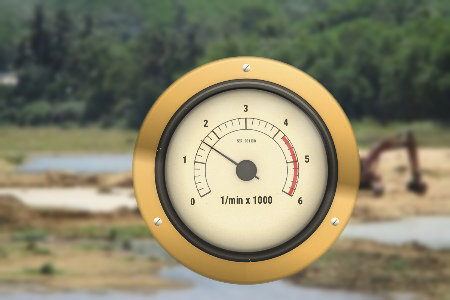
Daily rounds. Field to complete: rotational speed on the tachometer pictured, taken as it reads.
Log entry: 1600 rpm
